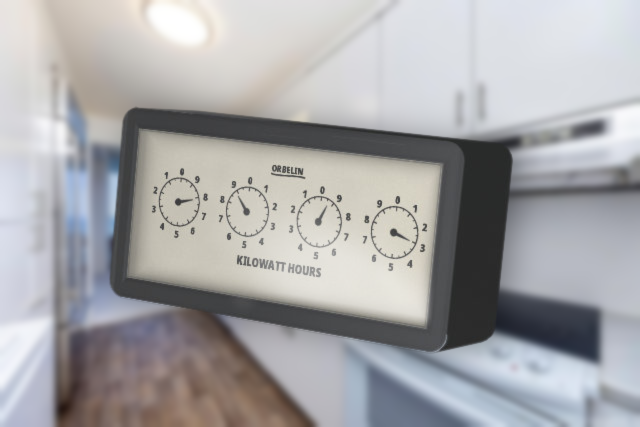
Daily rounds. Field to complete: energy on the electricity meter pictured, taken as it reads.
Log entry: 7893 kWh
